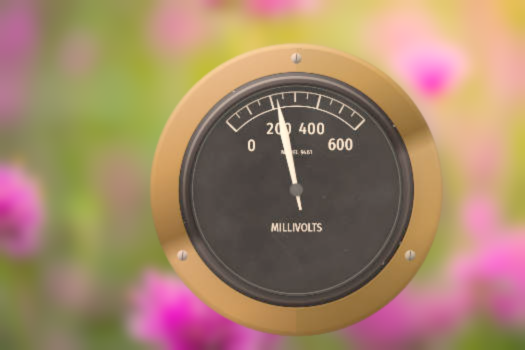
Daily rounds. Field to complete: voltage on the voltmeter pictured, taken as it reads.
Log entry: 225 mV
